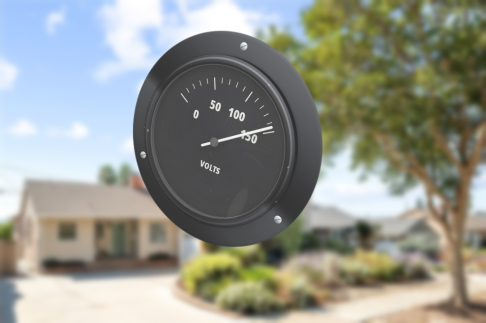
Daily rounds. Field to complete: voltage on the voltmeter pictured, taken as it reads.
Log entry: 145 V
